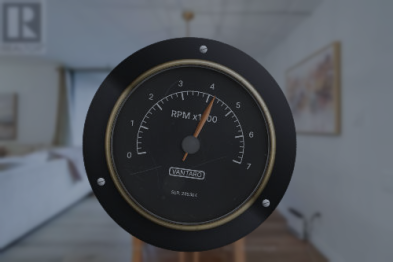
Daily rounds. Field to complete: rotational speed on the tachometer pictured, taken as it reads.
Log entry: 4200 rpm
